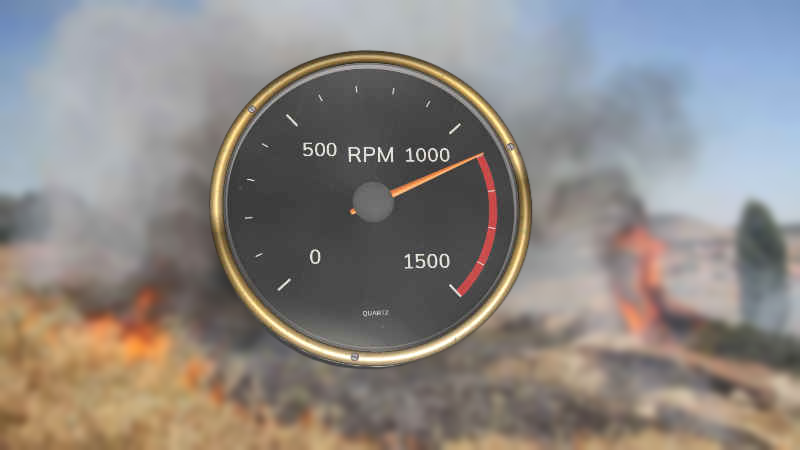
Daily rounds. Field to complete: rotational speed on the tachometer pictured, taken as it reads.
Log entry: 1100 rpm
